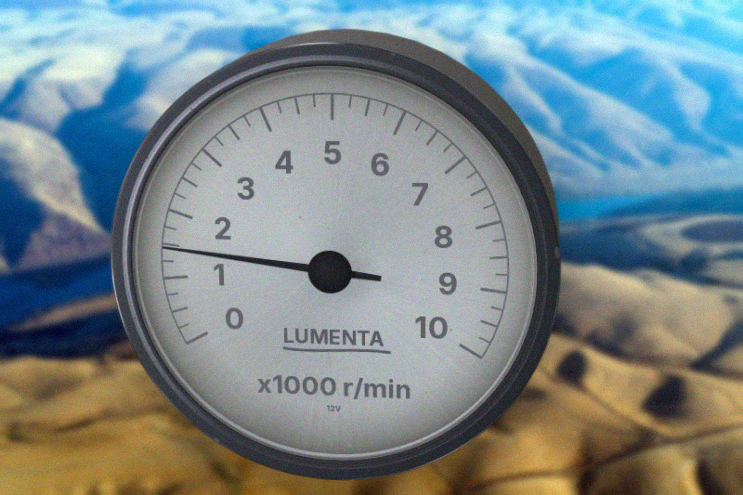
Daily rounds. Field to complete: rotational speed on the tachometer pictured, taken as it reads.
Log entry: 1500 rpm
